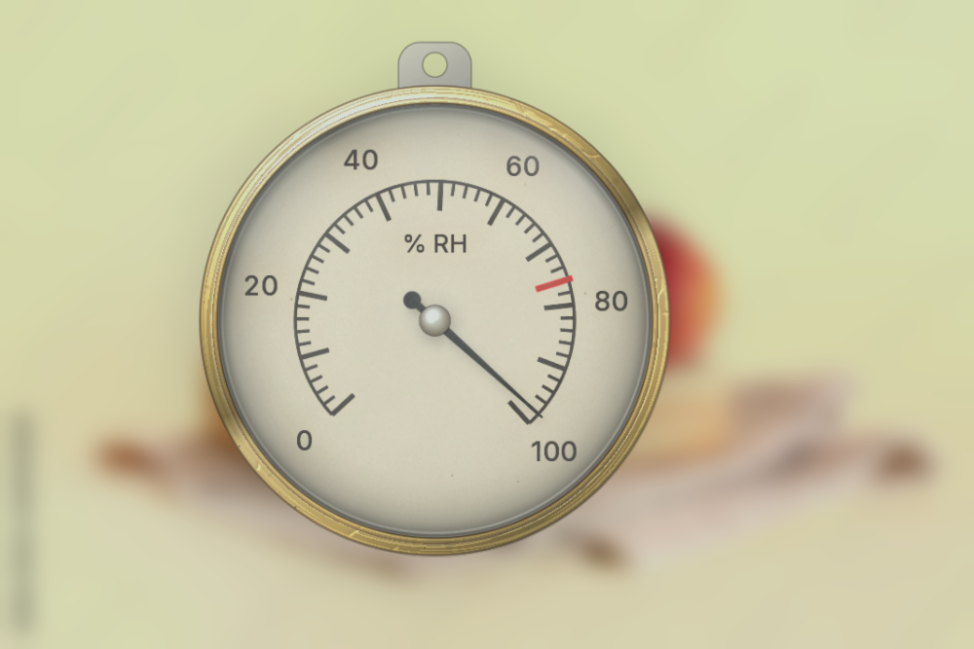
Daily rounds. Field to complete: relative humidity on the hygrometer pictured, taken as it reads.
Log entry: 98 %
